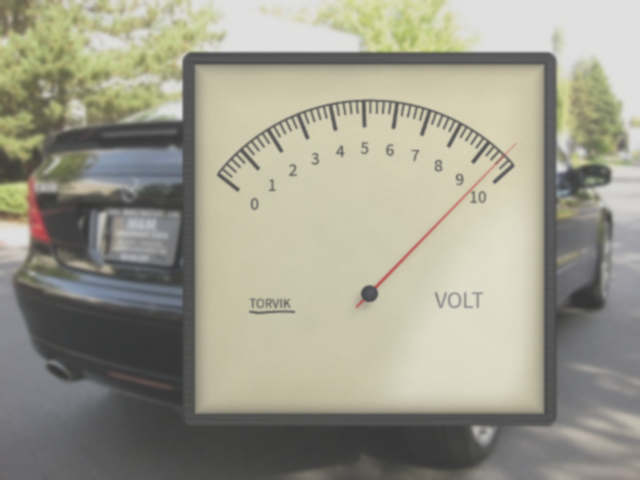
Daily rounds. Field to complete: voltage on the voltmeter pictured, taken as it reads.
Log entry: 9.6 V
